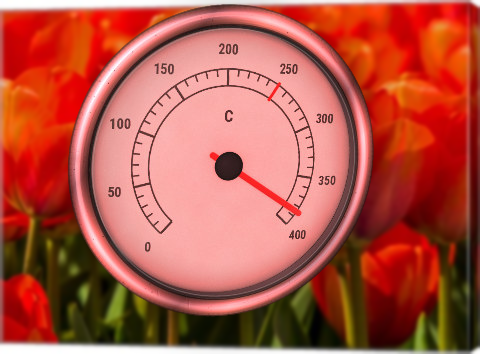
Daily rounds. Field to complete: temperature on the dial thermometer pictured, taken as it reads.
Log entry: 385 °C
